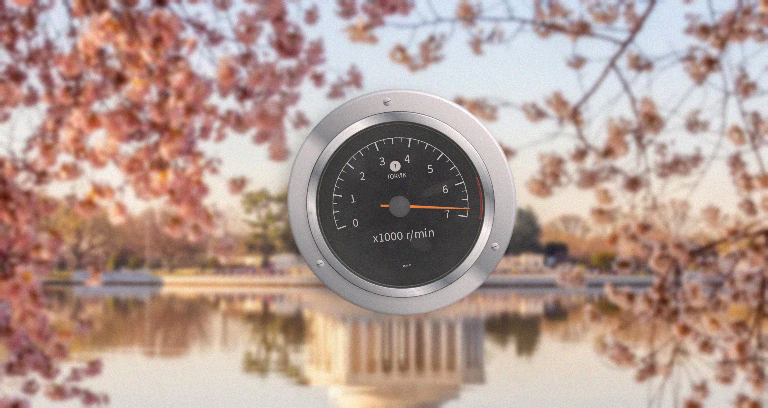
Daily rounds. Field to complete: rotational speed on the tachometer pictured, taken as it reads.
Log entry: 6750 rpm
